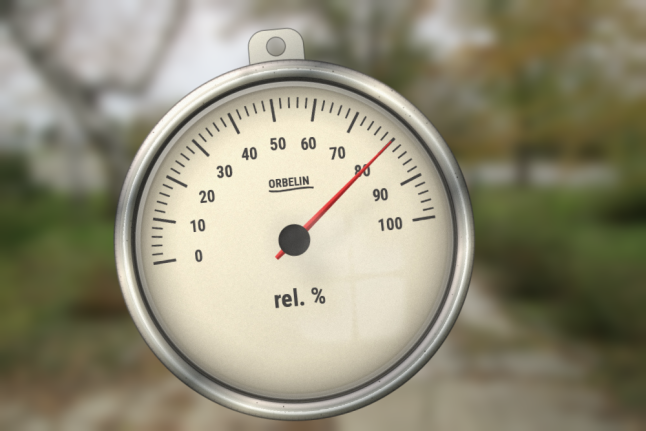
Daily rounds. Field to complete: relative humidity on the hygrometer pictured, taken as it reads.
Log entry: 80 %
